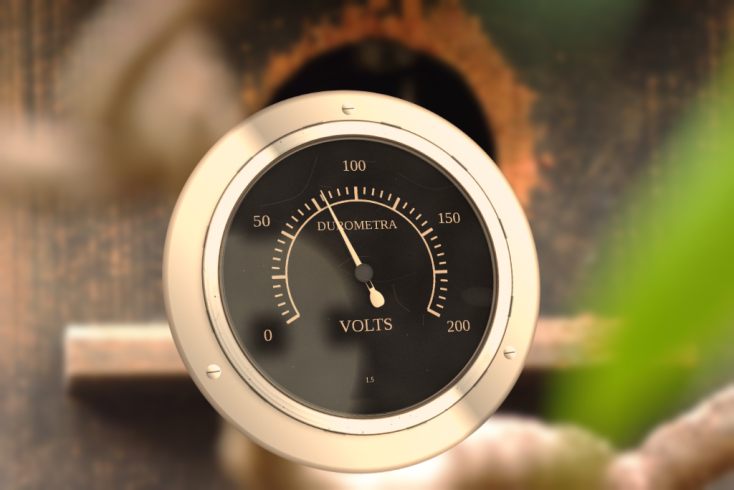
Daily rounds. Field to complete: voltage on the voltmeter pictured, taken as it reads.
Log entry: 80 V
